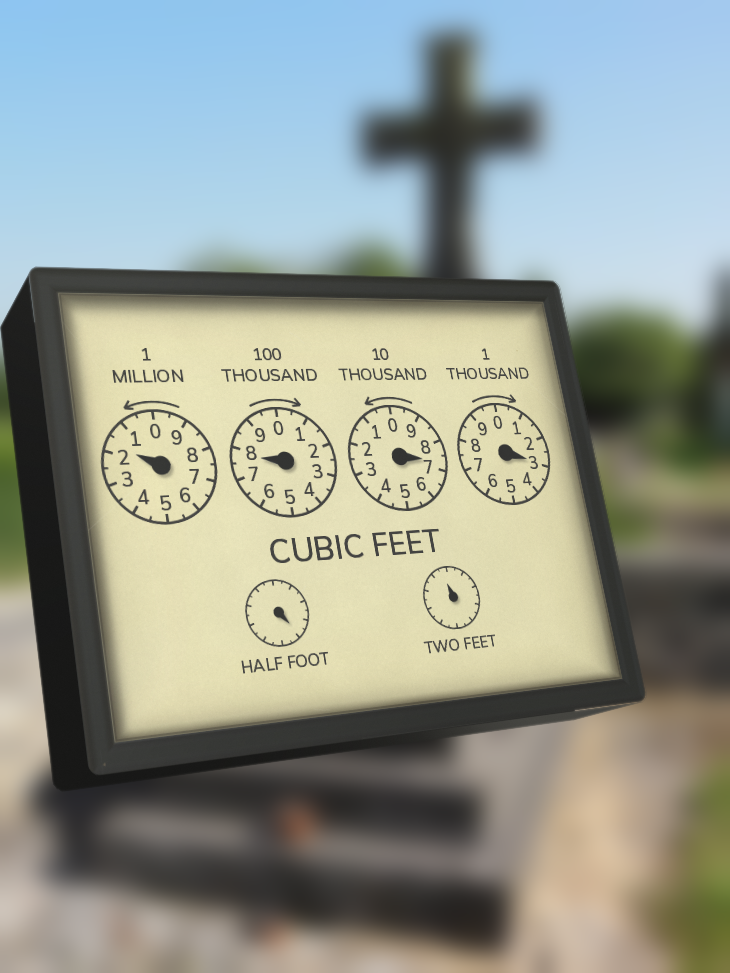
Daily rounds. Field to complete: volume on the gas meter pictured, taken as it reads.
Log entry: 177300 ft³
